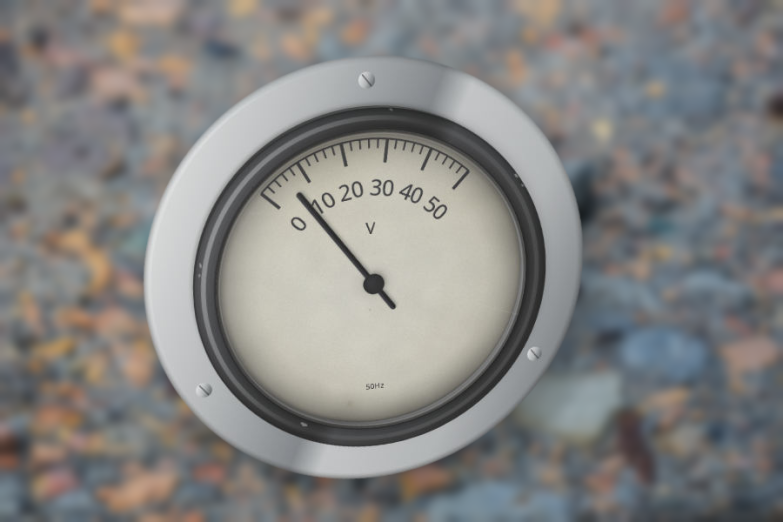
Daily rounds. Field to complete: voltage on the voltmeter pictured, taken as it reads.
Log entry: 6 V
